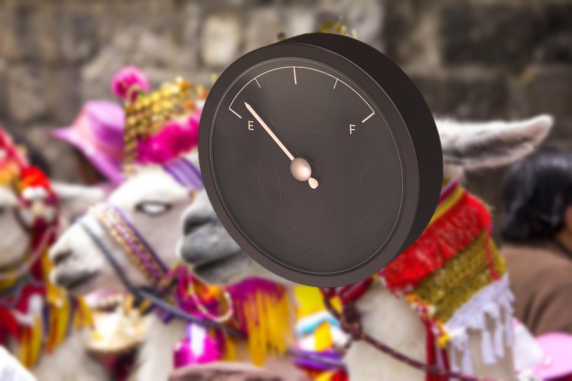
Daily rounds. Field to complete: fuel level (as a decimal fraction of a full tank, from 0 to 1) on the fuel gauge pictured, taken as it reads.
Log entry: 0.125
